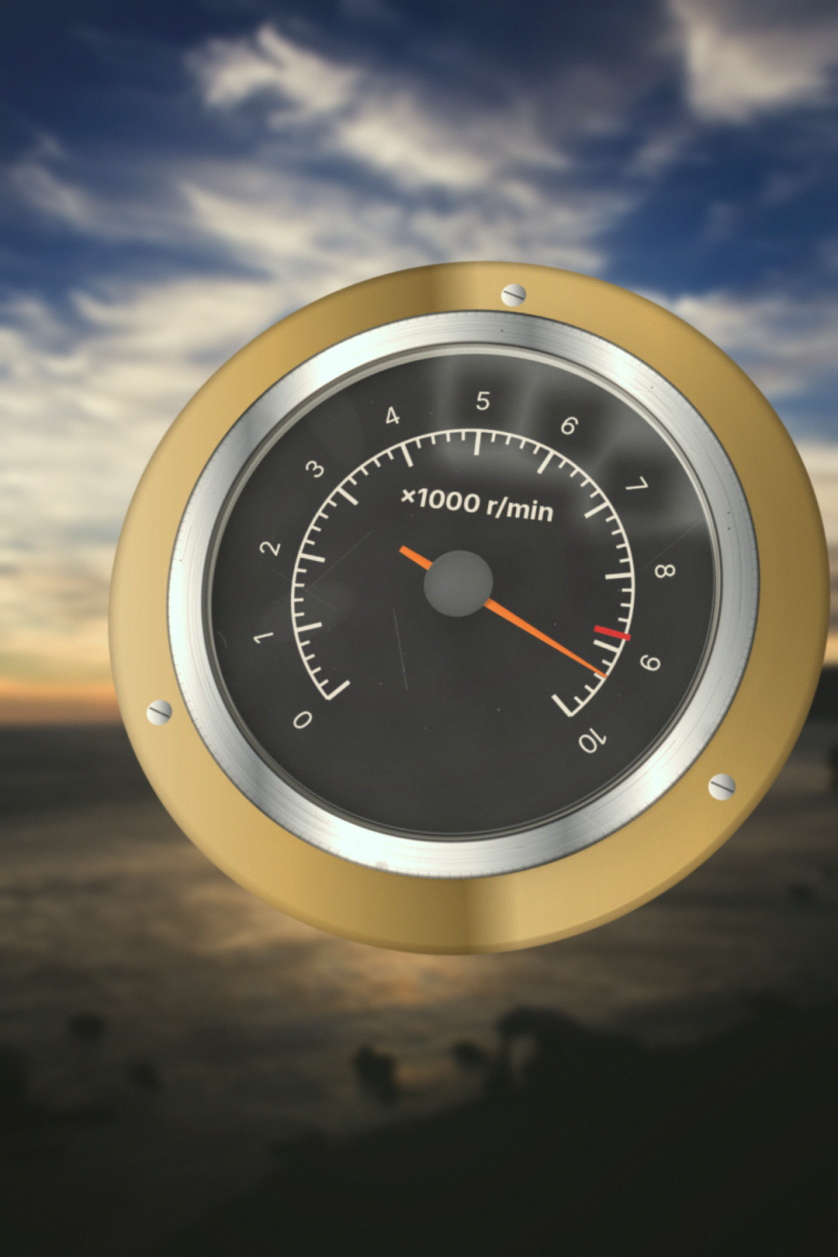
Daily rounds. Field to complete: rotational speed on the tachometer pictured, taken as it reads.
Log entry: 9400 rpm
